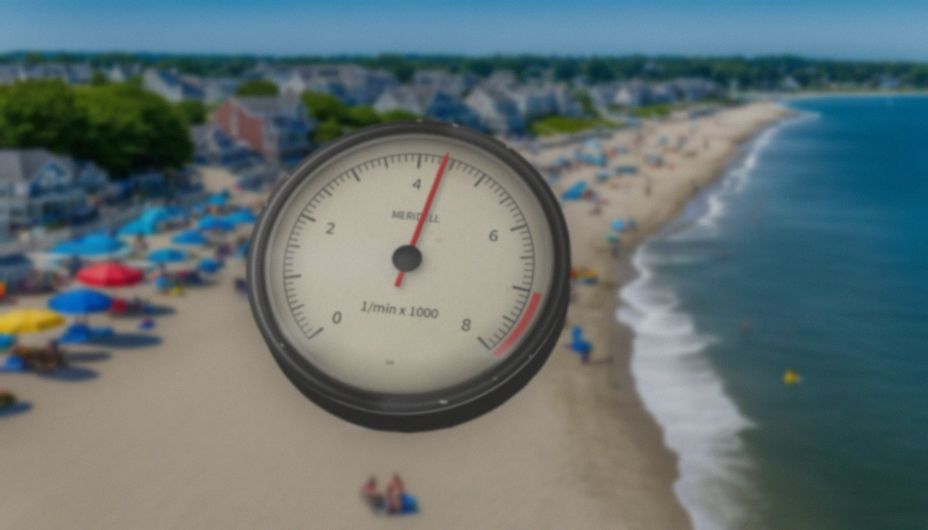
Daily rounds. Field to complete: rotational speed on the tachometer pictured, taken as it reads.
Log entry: 4400 rpm
